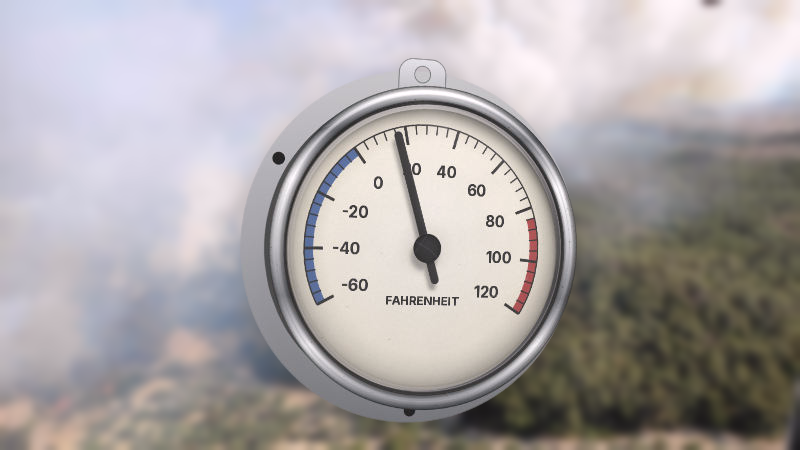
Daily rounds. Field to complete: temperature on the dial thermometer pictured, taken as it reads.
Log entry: 16 °F
